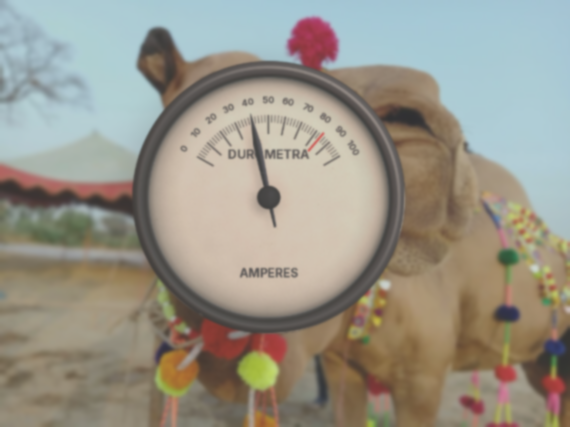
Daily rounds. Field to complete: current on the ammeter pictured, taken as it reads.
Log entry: 40 A
